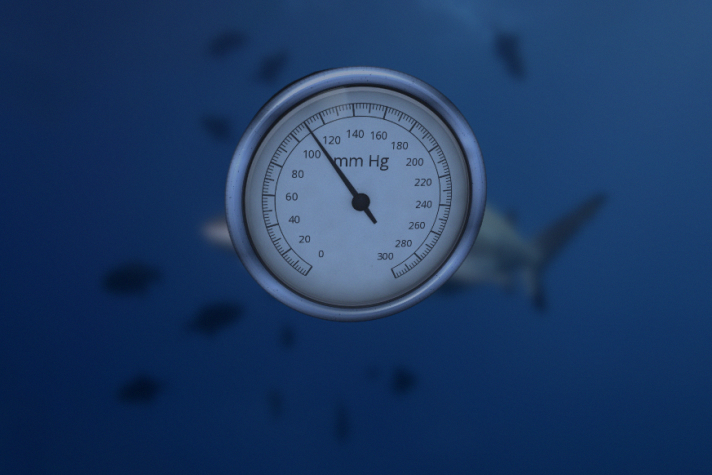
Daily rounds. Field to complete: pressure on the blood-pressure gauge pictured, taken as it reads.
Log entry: 110 mmHg
